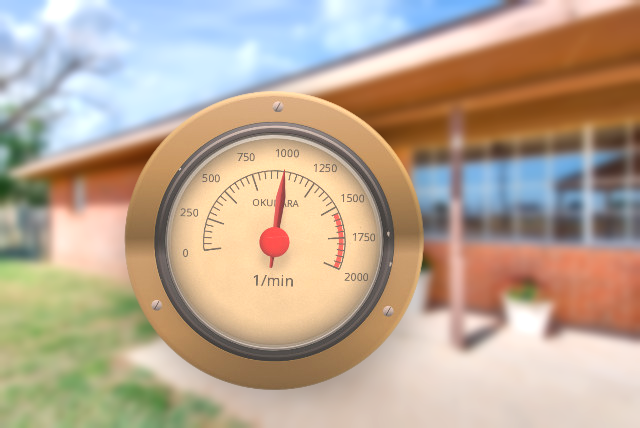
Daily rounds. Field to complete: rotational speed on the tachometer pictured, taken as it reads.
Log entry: 1000 rpm
